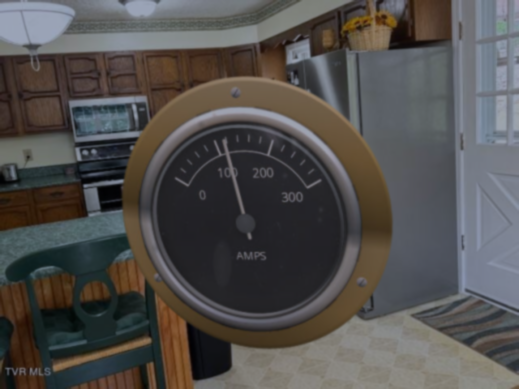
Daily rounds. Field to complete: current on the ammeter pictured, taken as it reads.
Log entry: 120 A
